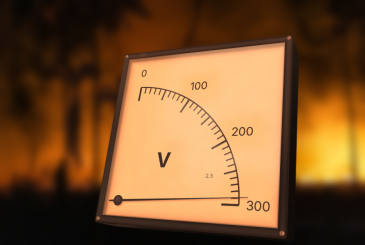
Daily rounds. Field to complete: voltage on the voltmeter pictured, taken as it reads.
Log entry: 290 V
